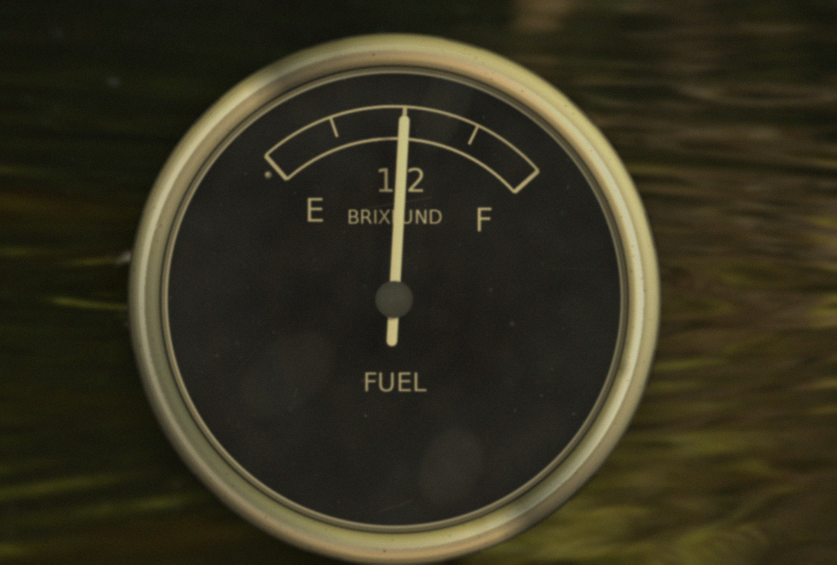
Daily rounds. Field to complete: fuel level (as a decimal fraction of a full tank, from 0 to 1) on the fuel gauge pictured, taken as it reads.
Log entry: 0.5
